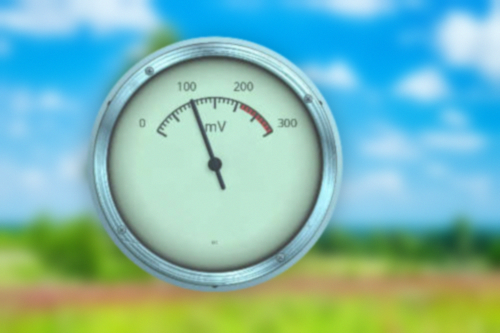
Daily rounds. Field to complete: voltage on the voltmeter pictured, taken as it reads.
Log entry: 100 mV
